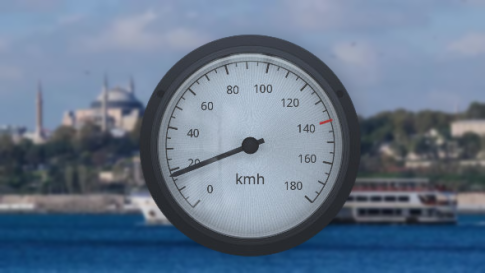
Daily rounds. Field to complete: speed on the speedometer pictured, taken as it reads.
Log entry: 17.5 km/h
